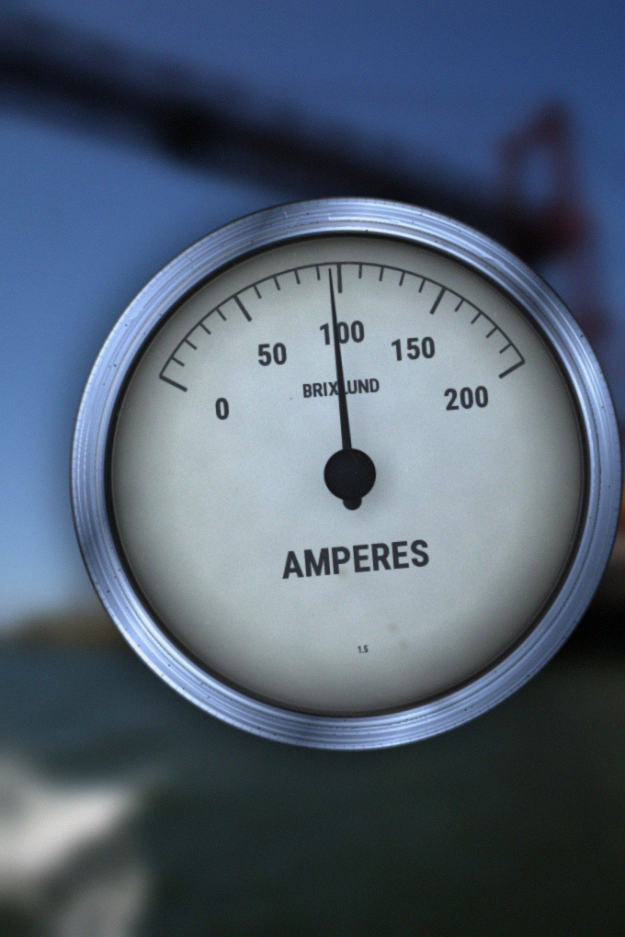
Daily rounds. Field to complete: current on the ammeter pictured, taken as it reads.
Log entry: 95 A
